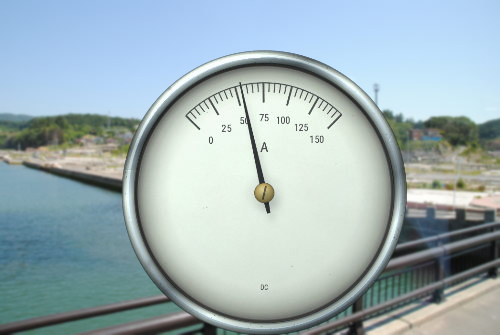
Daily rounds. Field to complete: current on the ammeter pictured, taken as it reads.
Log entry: 55 A
